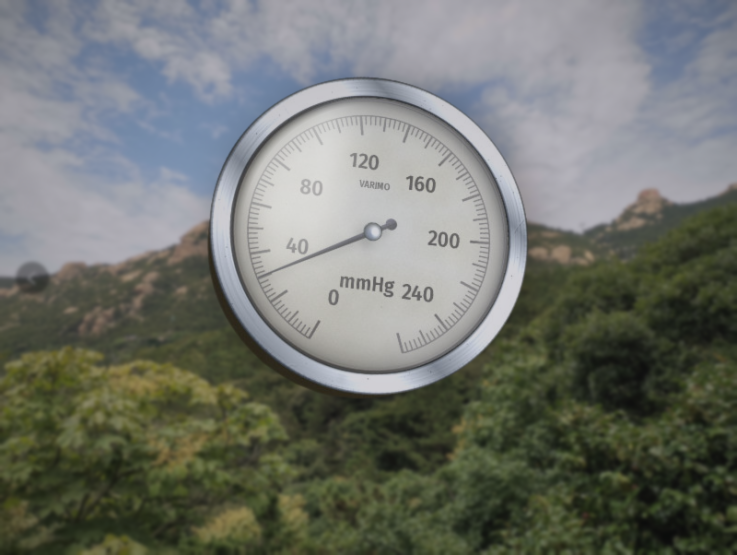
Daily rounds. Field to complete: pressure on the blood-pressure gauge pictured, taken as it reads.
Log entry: 30 mmHg
